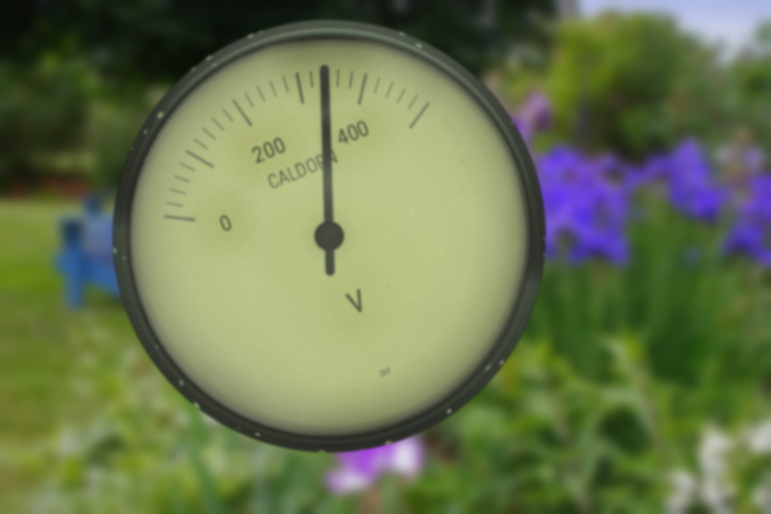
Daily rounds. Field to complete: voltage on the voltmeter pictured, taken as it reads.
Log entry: 340 V
